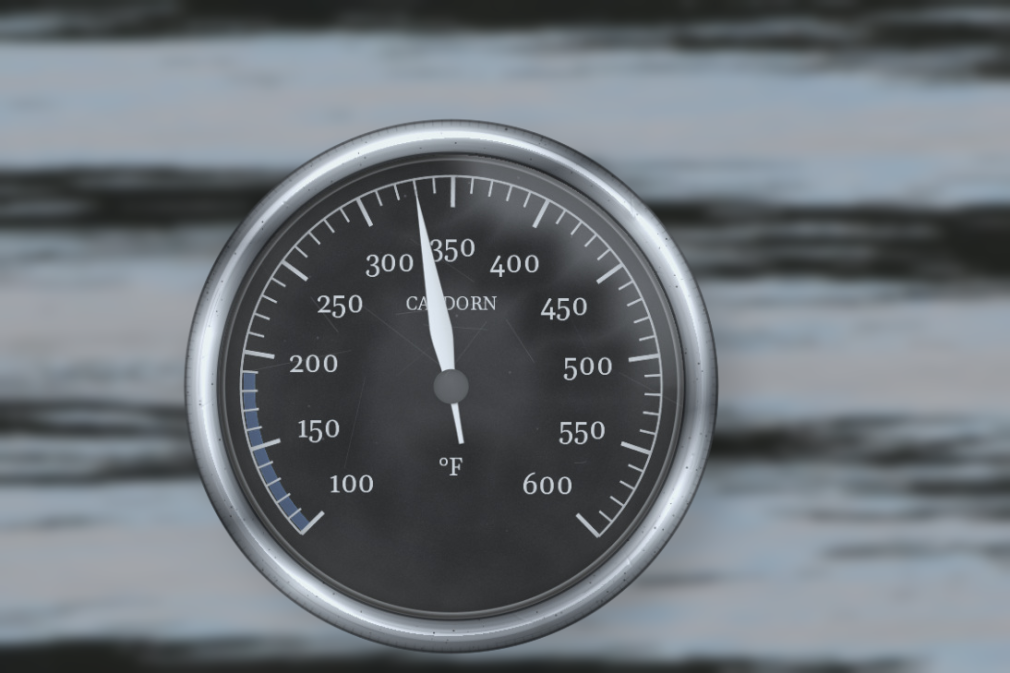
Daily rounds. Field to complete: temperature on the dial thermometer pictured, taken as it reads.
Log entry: 330 °F
